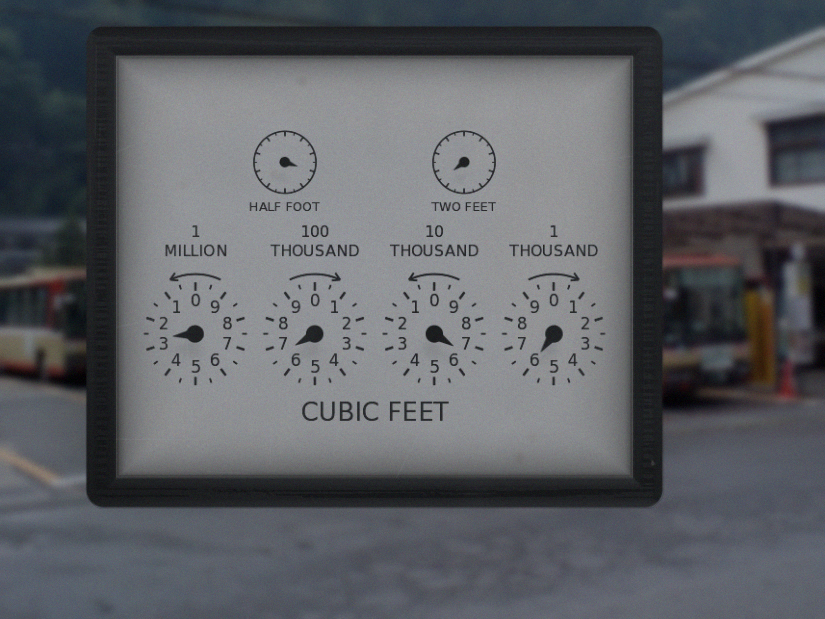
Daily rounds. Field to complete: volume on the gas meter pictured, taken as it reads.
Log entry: 266600 ft³
